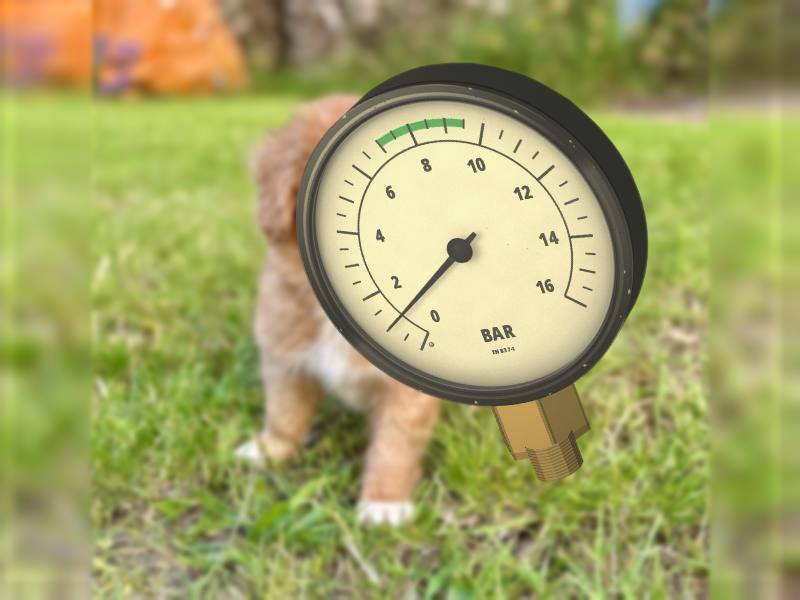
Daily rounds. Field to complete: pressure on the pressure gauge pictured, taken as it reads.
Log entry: 1 bar
